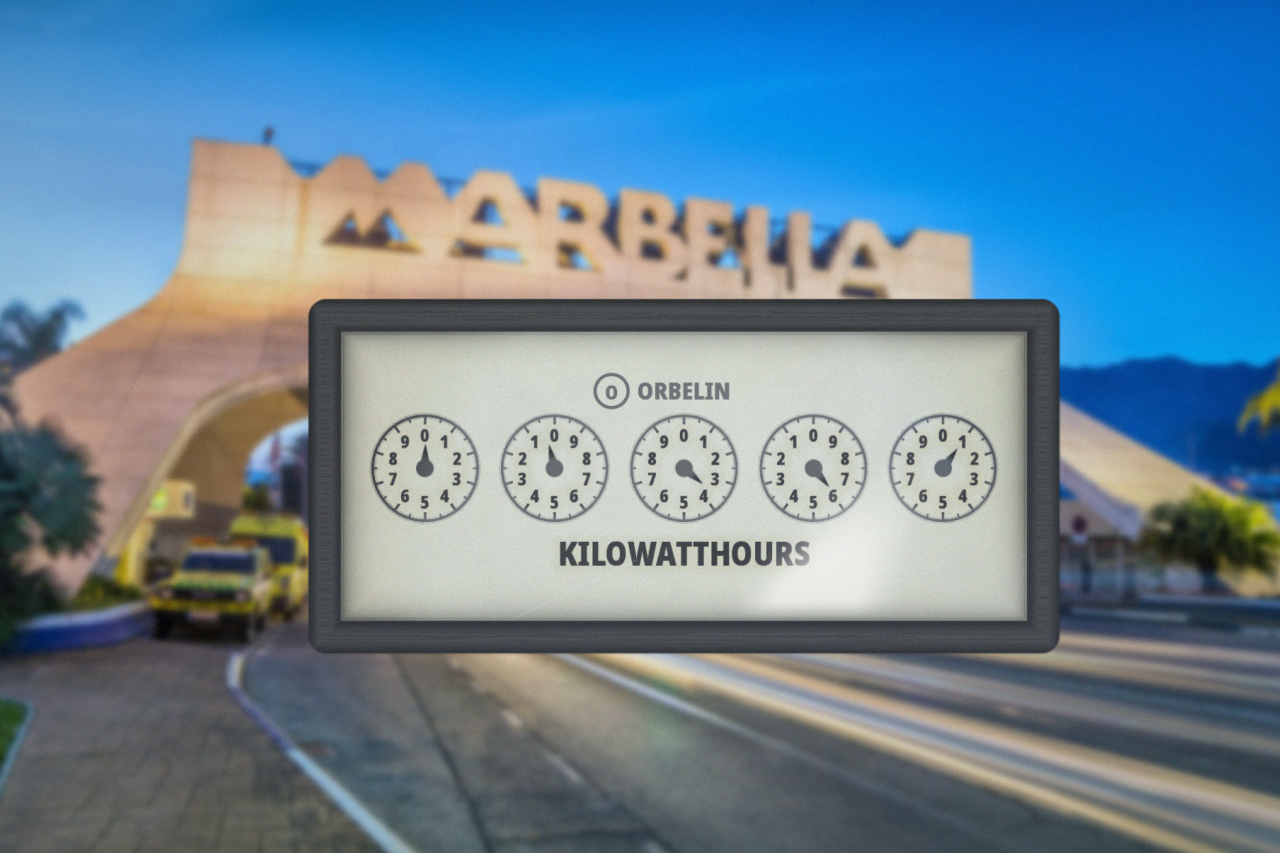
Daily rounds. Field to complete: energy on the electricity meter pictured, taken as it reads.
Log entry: 361 kWh
